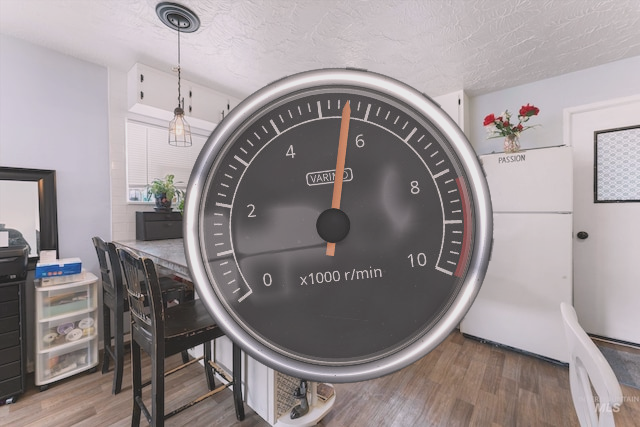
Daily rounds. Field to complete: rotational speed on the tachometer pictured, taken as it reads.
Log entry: 5600 rpm
